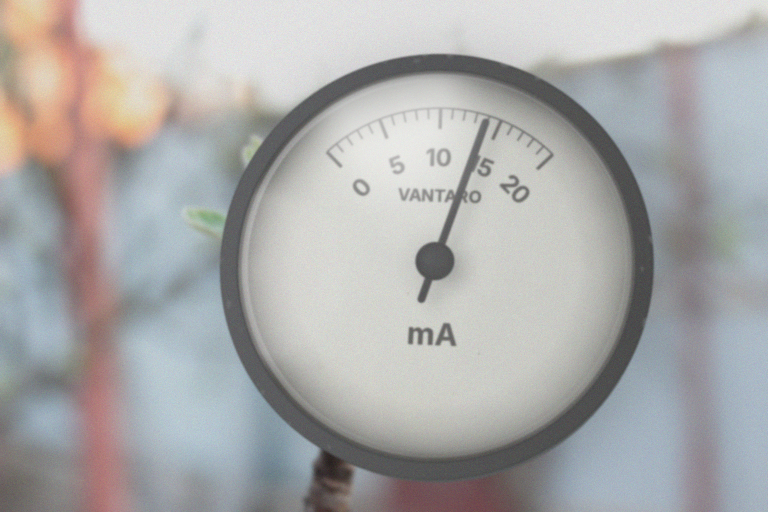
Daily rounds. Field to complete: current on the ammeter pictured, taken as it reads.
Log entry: 14 mA
